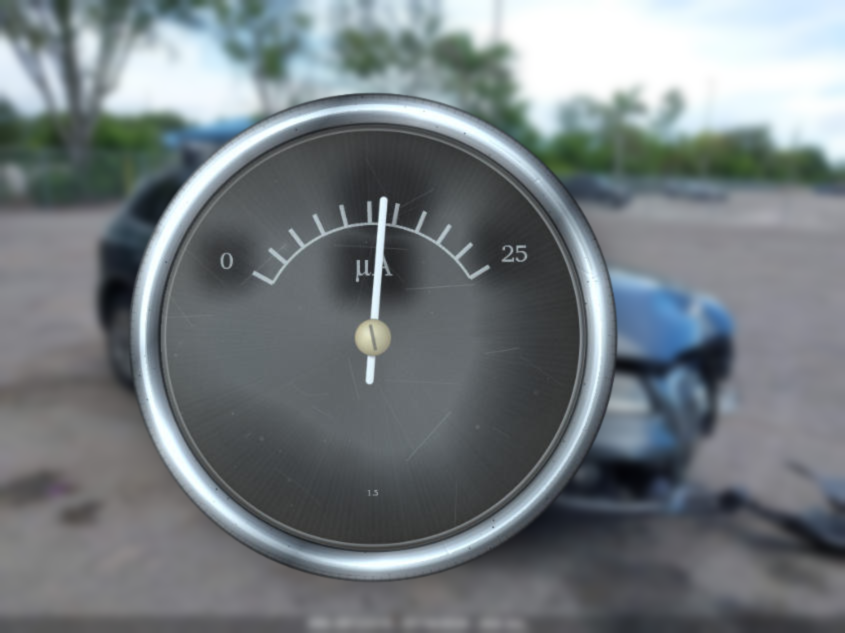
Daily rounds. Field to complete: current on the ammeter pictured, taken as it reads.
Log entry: 13.75 µA
